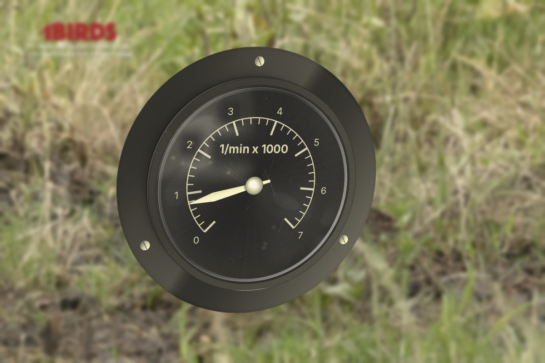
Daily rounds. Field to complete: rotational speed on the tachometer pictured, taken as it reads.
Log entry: 800 rpm
